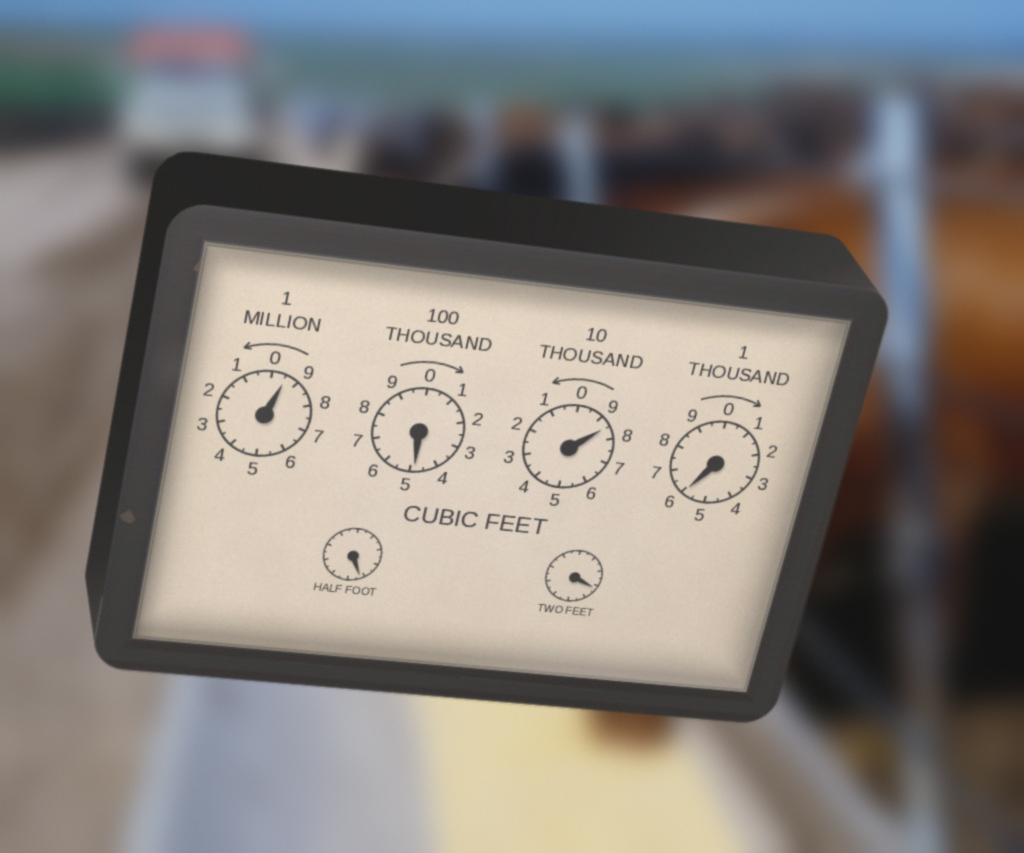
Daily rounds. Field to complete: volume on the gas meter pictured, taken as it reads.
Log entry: 948600 ft³
